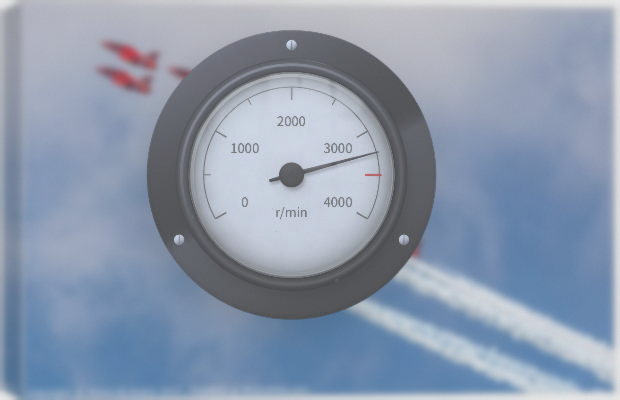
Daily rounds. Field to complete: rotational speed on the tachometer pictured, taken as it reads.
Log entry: 3250 rpm
